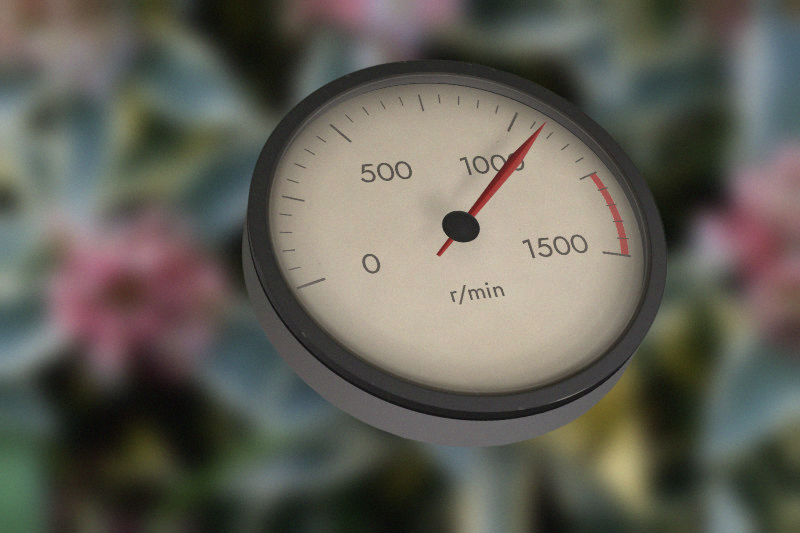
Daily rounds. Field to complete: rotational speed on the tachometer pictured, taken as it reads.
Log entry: 1075 rpm
